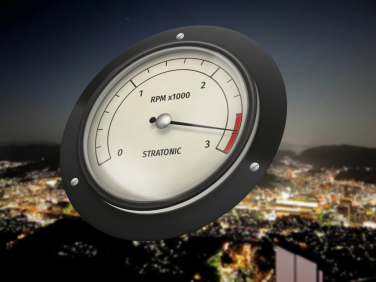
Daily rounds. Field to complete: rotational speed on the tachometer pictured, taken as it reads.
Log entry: 2800 rpm
